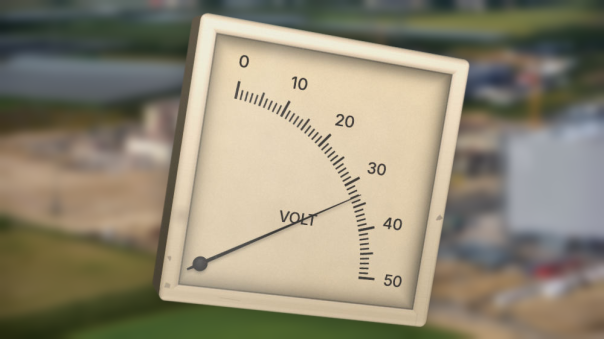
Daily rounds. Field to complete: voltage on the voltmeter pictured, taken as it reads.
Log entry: 33 V
